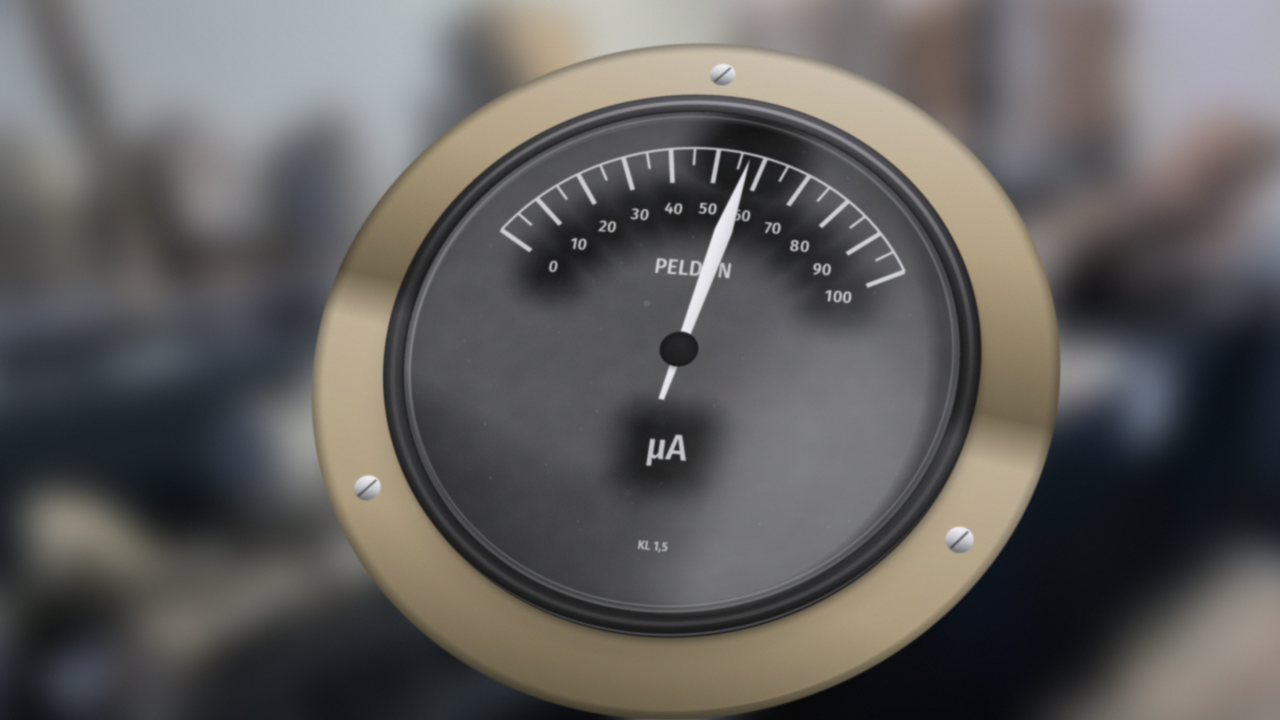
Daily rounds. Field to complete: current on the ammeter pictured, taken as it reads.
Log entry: 57.5 µA
